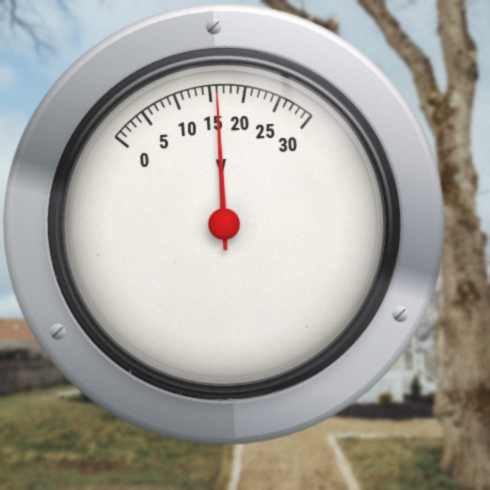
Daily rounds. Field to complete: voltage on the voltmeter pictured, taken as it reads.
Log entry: 16 V
